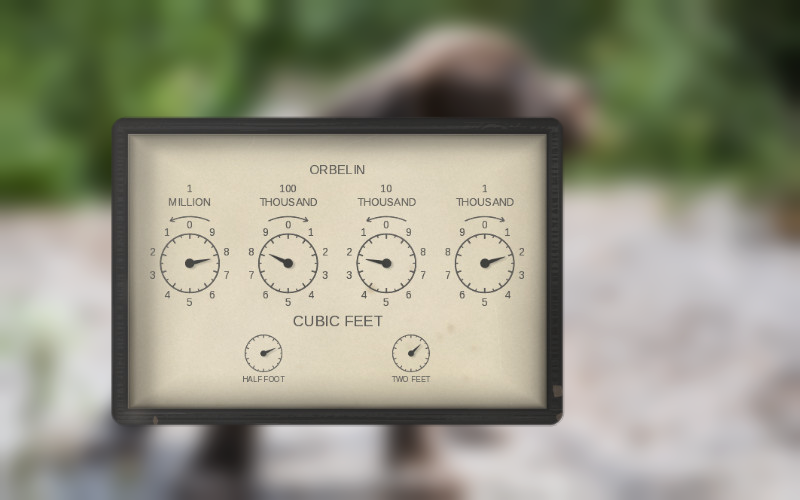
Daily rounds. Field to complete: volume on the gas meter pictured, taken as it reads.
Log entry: 782200 ft³
